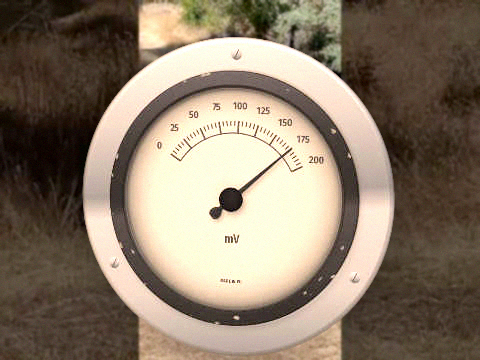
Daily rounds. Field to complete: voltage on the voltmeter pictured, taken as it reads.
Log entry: 175 mV
